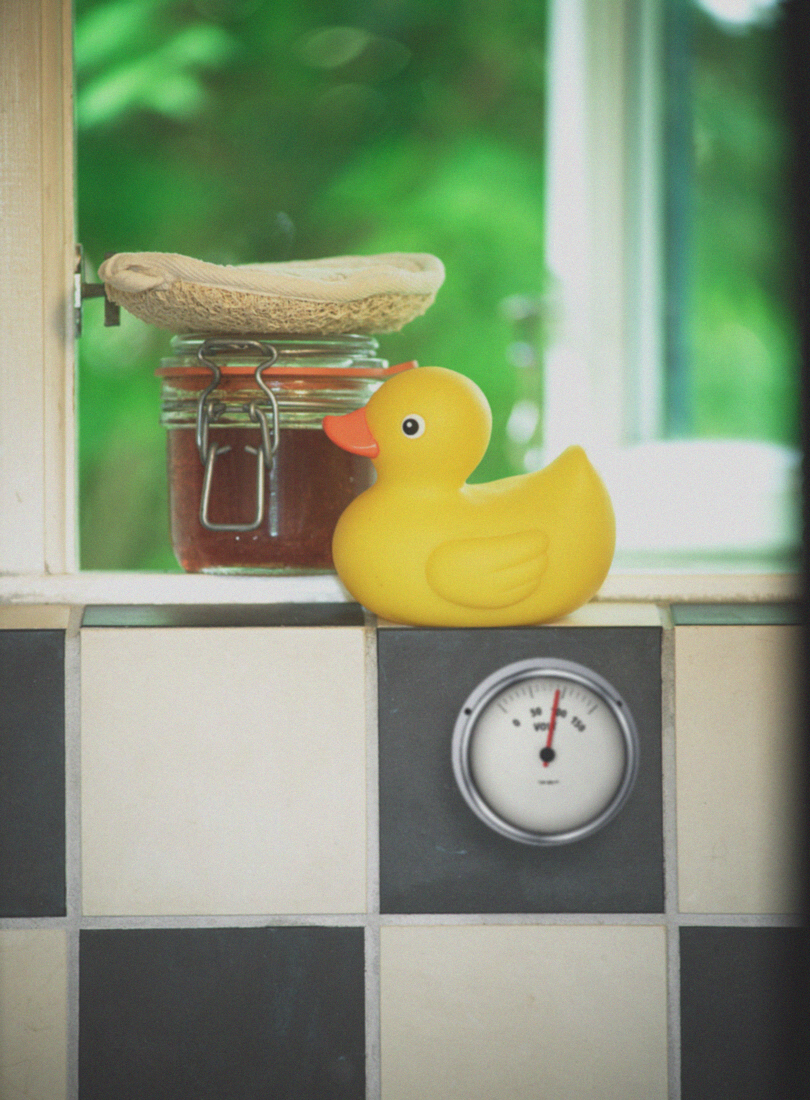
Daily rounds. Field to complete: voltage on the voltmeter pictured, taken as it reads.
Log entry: 90 V
